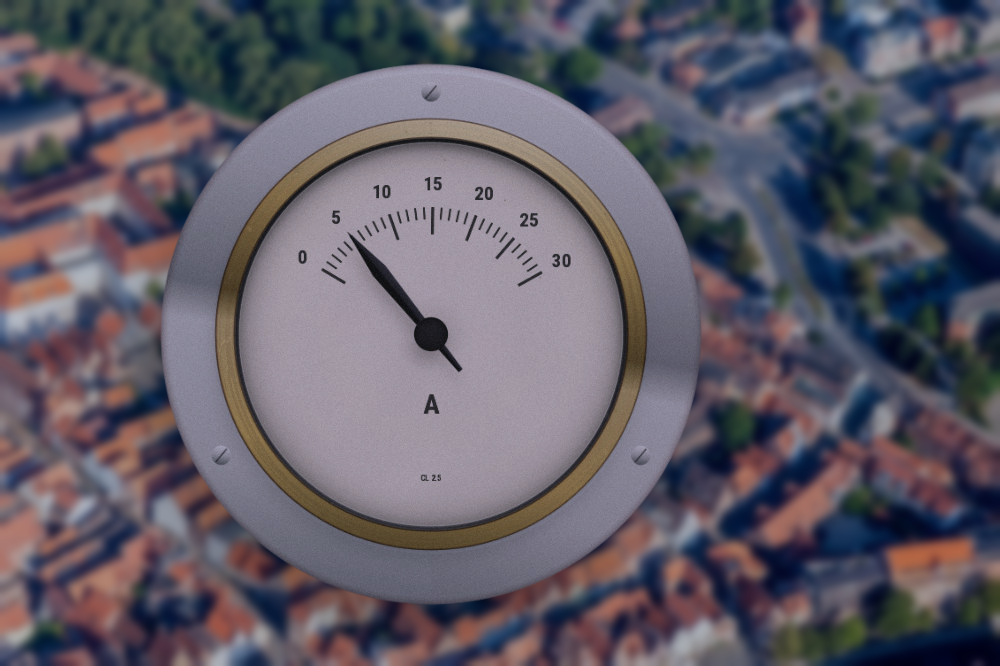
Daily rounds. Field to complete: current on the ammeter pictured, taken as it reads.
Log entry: 5 A
